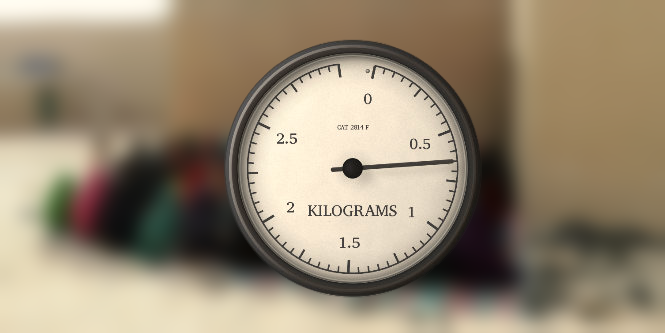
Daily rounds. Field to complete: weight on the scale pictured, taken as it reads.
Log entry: 0.65 kg
